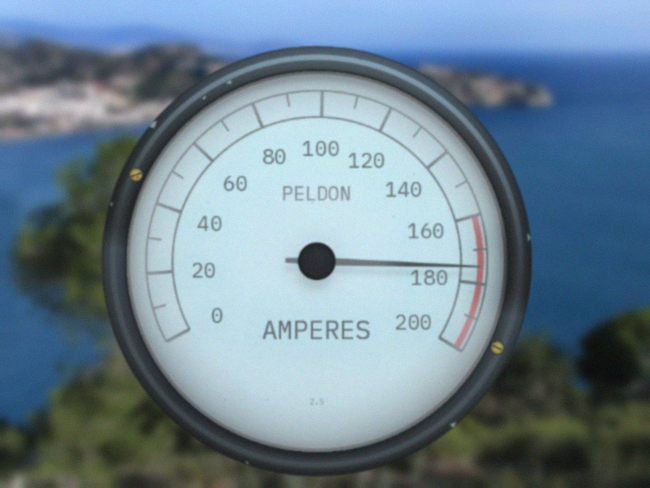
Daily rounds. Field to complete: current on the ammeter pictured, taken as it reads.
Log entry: 175 A
